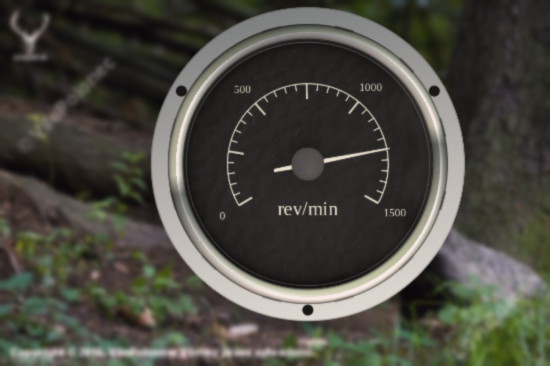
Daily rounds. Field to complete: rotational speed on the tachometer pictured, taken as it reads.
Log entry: 1250 rpm
